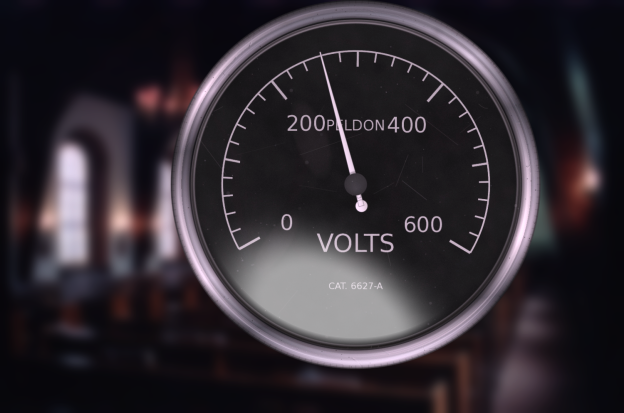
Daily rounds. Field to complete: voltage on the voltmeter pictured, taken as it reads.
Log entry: 260 V
